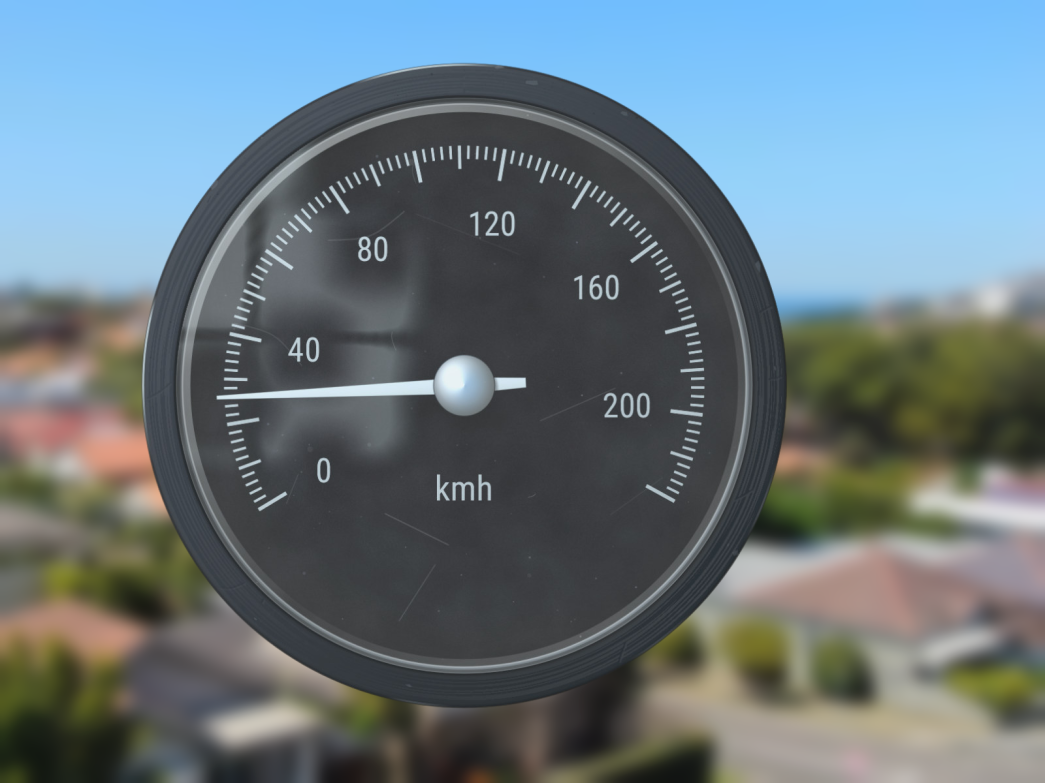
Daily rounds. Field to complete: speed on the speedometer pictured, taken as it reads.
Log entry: 26 km/h
